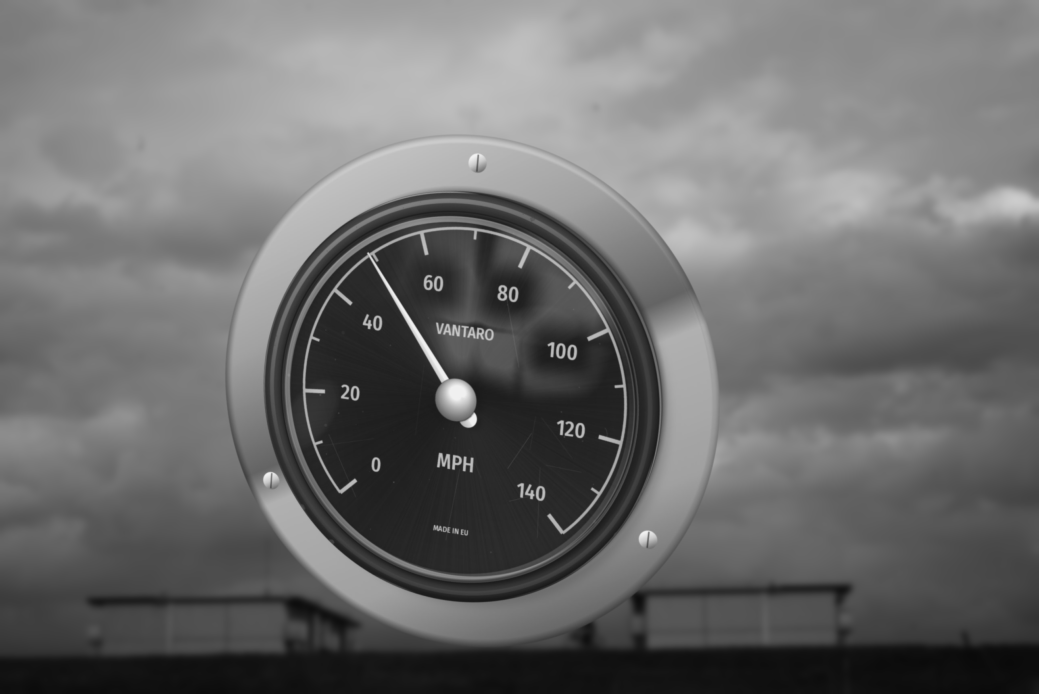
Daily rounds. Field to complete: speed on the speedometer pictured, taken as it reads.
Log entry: 50 mph
